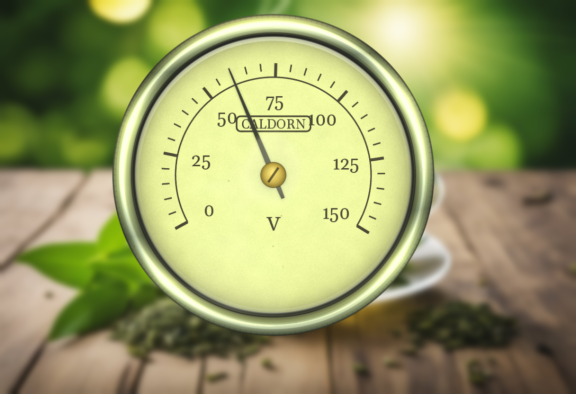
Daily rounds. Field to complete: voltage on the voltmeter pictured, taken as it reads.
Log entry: 60 V
